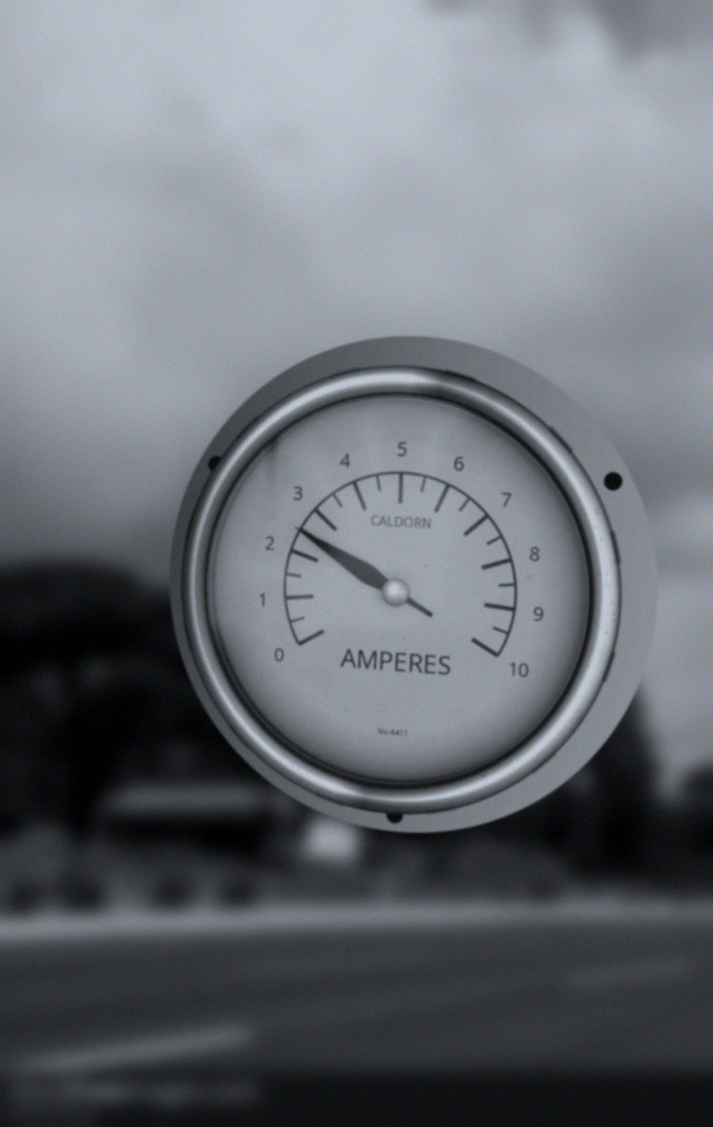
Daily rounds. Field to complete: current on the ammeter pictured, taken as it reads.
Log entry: 2.5 A
